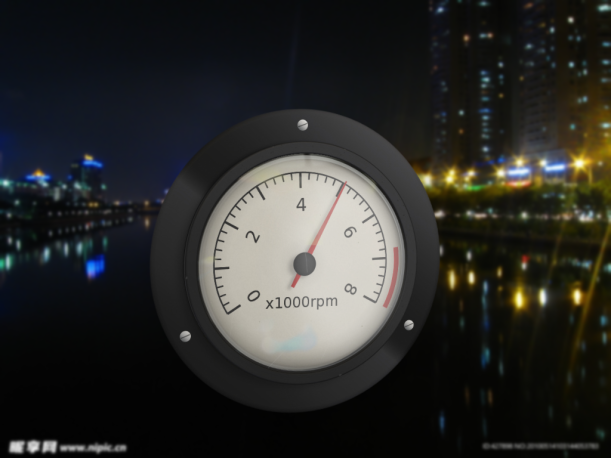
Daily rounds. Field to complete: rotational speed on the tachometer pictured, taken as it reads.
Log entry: 5000 rpm
